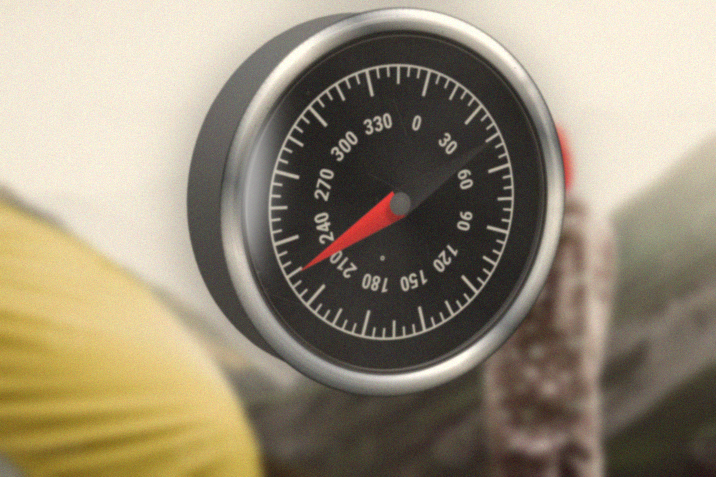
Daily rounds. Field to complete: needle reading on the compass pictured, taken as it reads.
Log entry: 225 °
